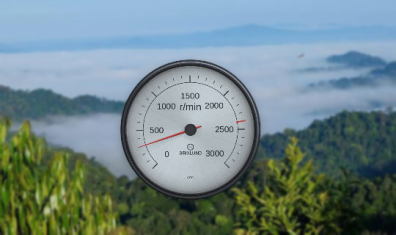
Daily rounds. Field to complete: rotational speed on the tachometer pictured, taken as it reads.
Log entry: 300 rpm
